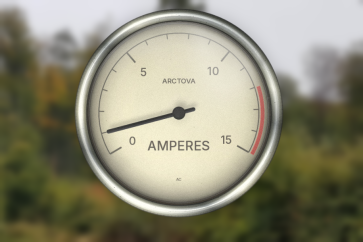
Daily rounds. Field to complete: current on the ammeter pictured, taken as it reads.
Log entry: 1 A
